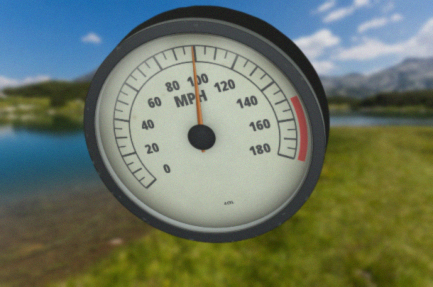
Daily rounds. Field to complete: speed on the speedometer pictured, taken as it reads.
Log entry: 100 mph
